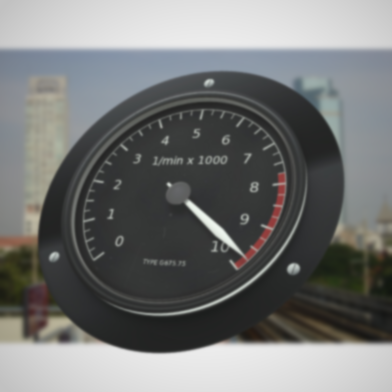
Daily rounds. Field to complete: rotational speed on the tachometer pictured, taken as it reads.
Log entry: 9750 rpm
